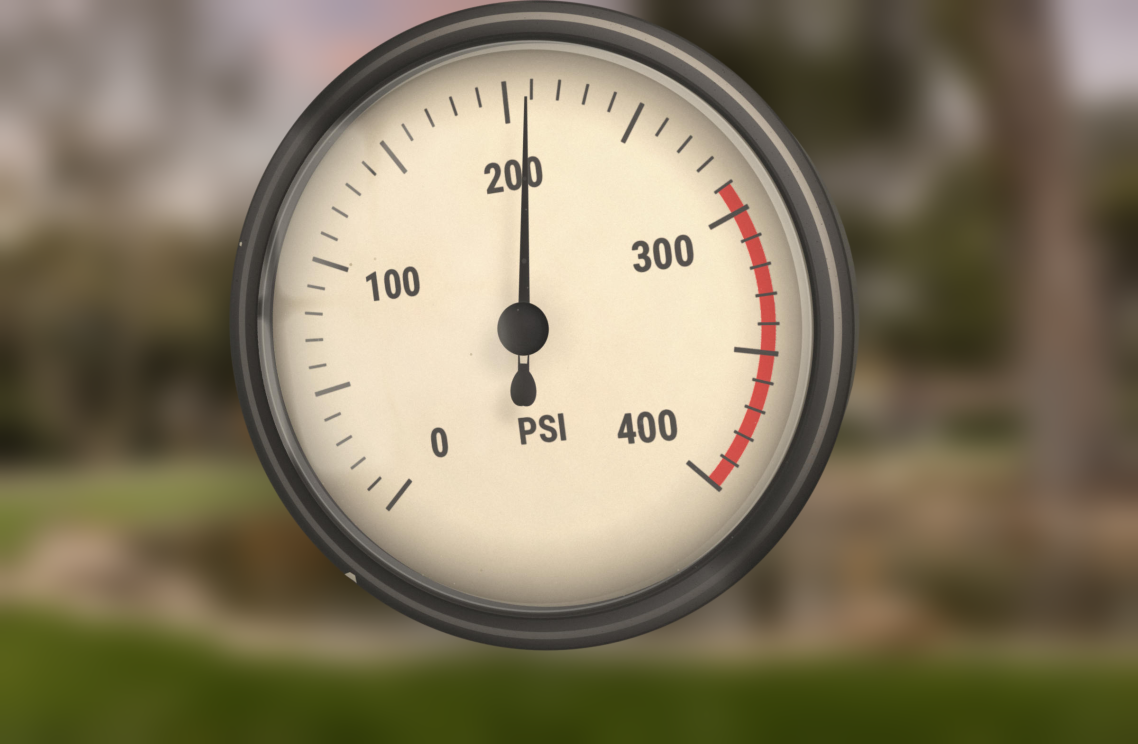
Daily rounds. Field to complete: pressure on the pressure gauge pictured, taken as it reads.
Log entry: 210 psi
